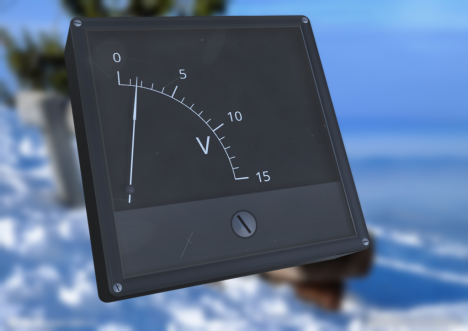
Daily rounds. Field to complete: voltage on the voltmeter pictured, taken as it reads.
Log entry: 1.5 V
